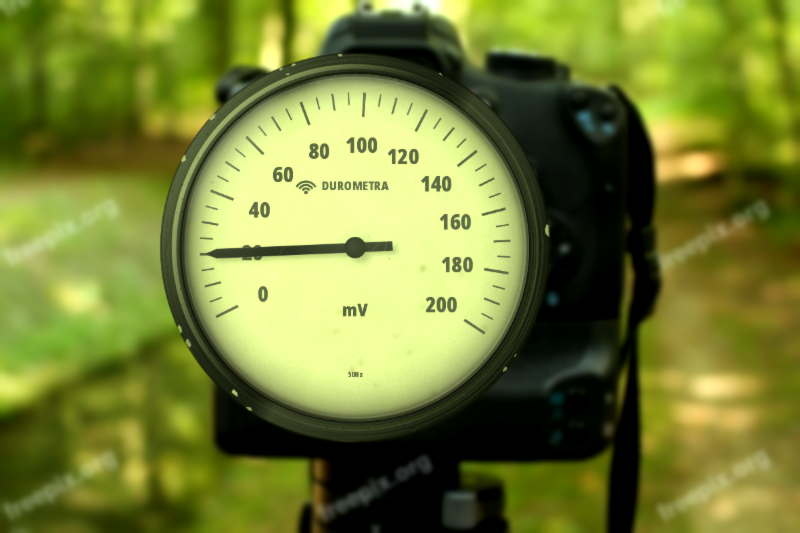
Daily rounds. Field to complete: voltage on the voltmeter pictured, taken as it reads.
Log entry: 20 mV
